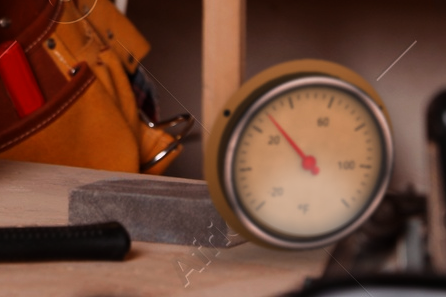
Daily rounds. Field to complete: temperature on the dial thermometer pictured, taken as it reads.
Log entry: 28 °F
